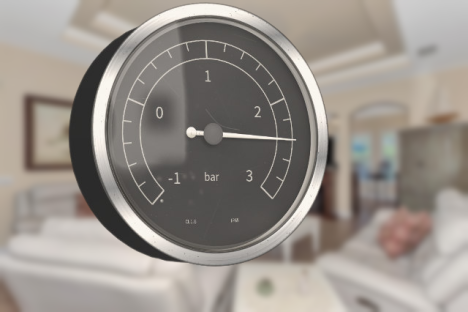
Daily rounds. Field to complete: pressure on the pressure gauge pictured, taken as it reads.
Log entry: 2.4 bar
